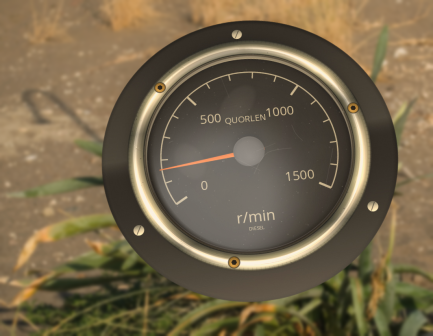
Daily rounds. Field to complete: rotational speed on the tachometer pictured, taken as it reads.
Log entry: 150 rpm
